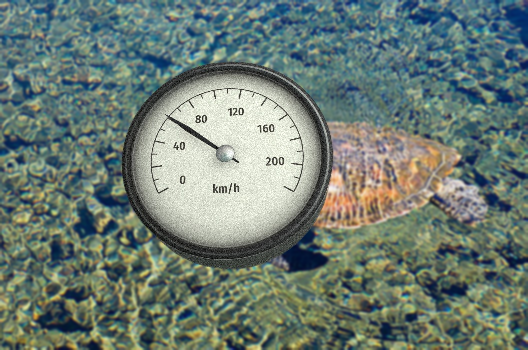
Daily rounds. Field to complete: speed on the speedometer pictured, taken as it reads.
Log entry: 60 km/h
